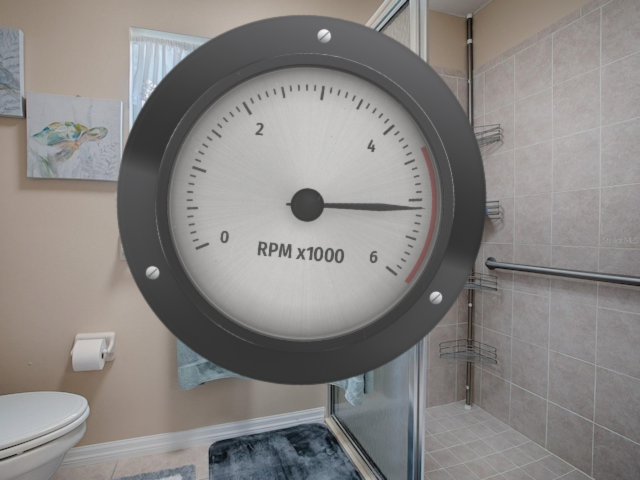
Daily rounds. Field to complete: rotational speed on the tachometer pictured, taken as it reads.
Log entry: 5100 rpm
